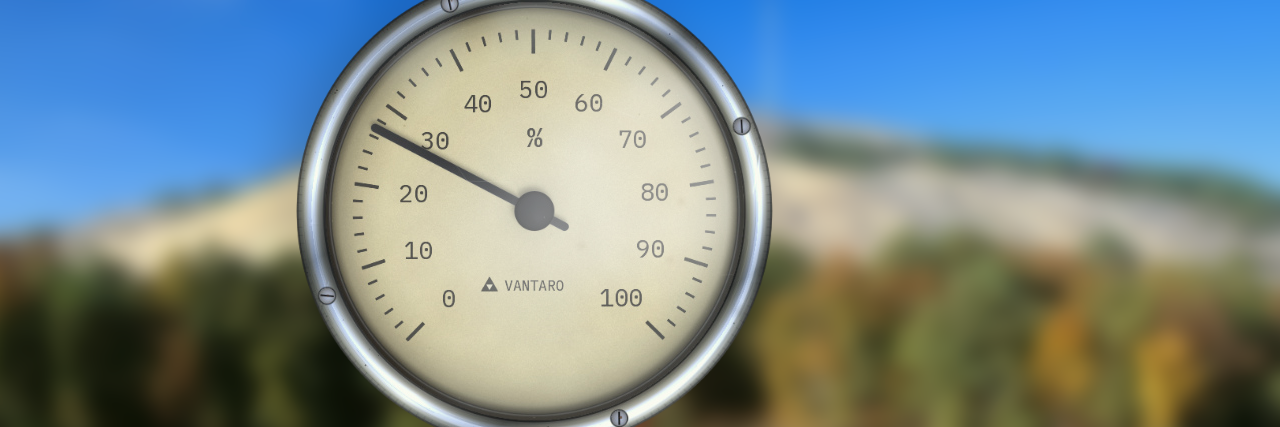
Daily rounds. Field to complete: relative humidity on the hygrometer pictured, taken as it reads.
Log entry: 27 %
